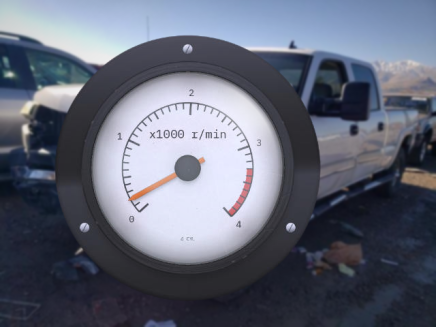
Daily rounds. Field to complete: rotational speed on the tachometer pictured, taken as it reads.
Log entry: 200 rpm
